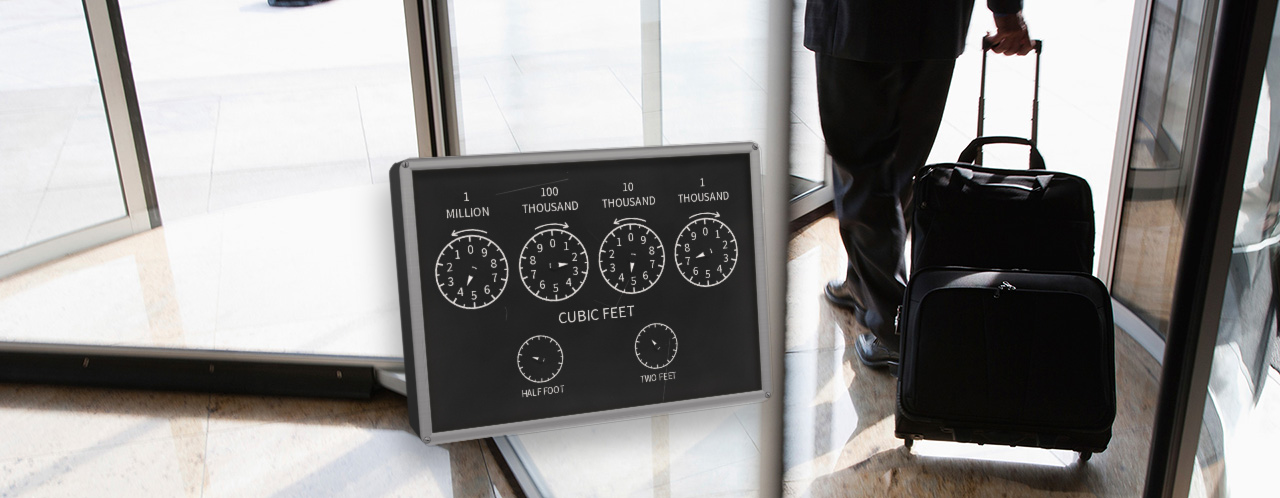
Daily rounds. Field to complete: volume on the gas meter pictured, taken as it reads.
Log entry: 424700 ft³
